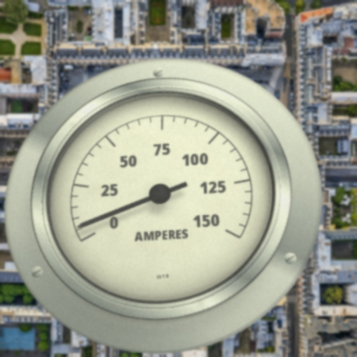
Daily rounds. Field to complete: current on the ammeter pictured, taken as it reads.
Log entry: 5 A
